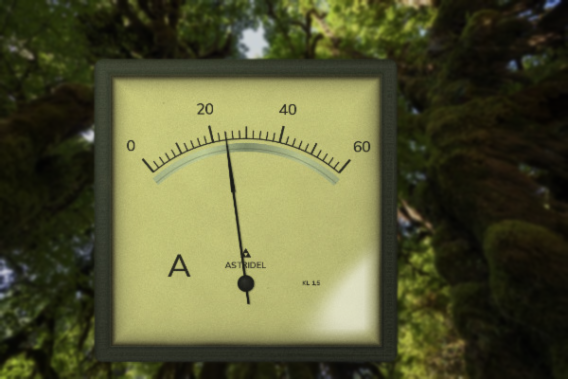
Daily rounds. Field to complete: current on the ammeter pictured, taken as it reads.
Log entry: 24 A
